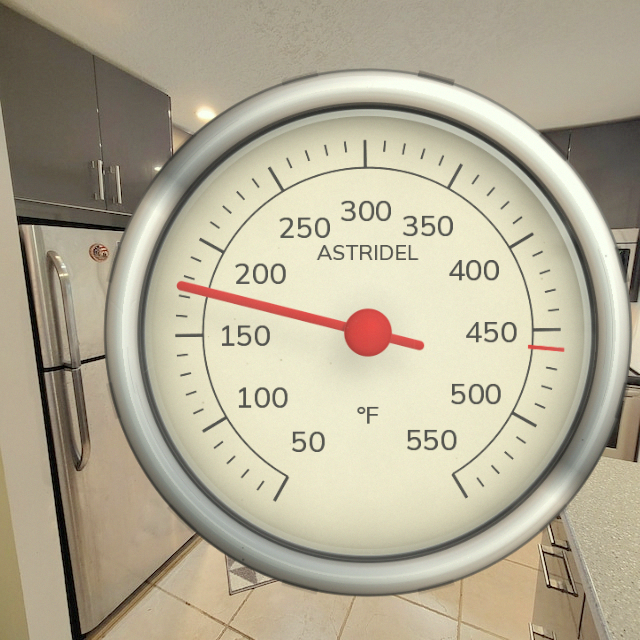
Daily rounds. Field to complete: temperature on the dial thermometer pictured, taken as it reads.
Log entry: 175 °F
